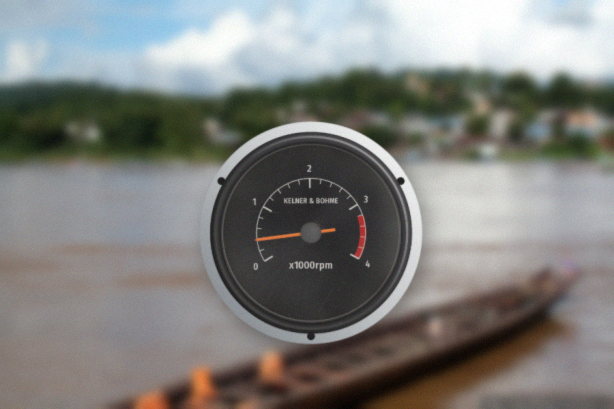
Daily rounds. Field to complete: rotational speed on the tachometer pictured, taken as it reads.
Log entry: 400 rpm
